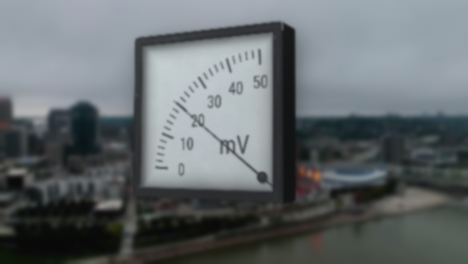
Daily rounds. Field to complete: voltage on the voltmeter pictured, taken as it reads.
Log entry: 20 mV
